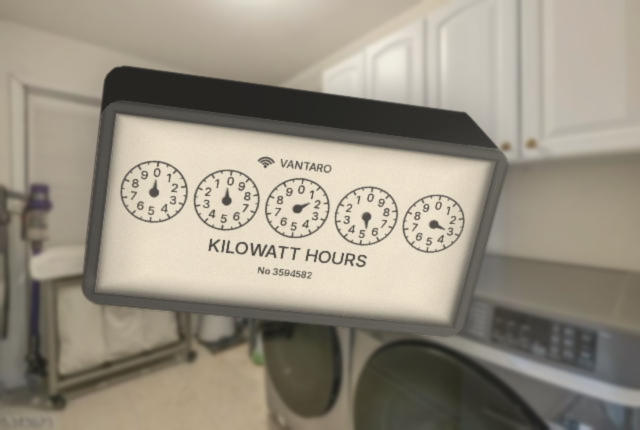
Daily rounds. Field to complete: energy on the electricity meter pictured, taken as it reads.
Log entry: 153 kWh
